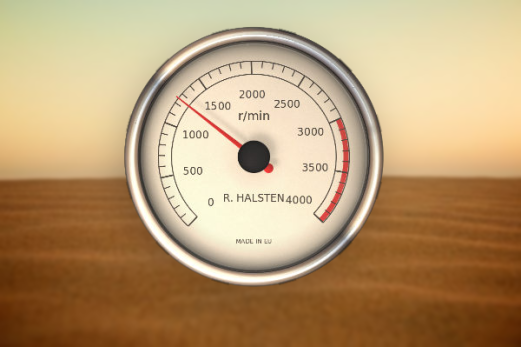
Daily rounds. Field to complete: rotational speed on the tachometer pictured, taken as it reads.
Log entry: 1250 rpm
